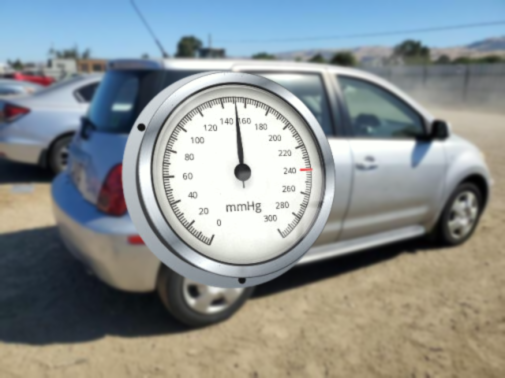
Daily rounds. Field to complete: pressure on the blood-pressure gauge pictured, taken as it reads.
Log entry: 150 mmHg
